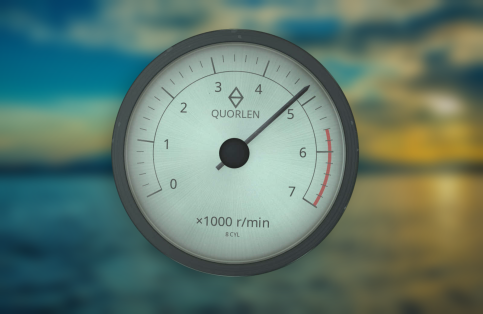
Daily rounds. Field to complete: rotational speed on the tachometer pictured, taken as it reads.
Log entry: 4800 rpm
